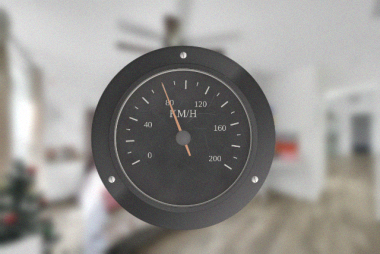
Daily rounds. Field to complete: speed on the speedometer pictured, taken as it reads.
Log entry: 80 km/h
